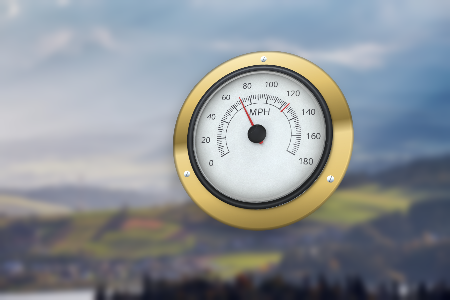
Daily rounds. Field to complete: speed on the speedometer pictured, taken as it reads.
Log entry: 70 mph
